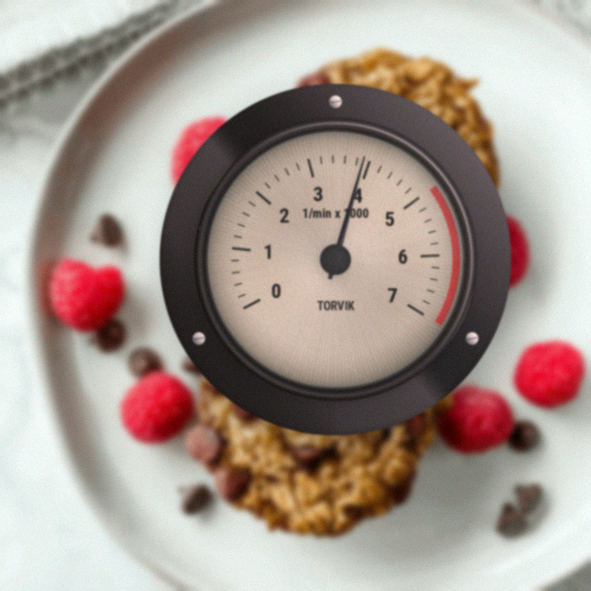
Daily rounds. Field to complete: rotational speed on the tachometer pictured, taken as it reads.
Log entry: 3900 rpm
